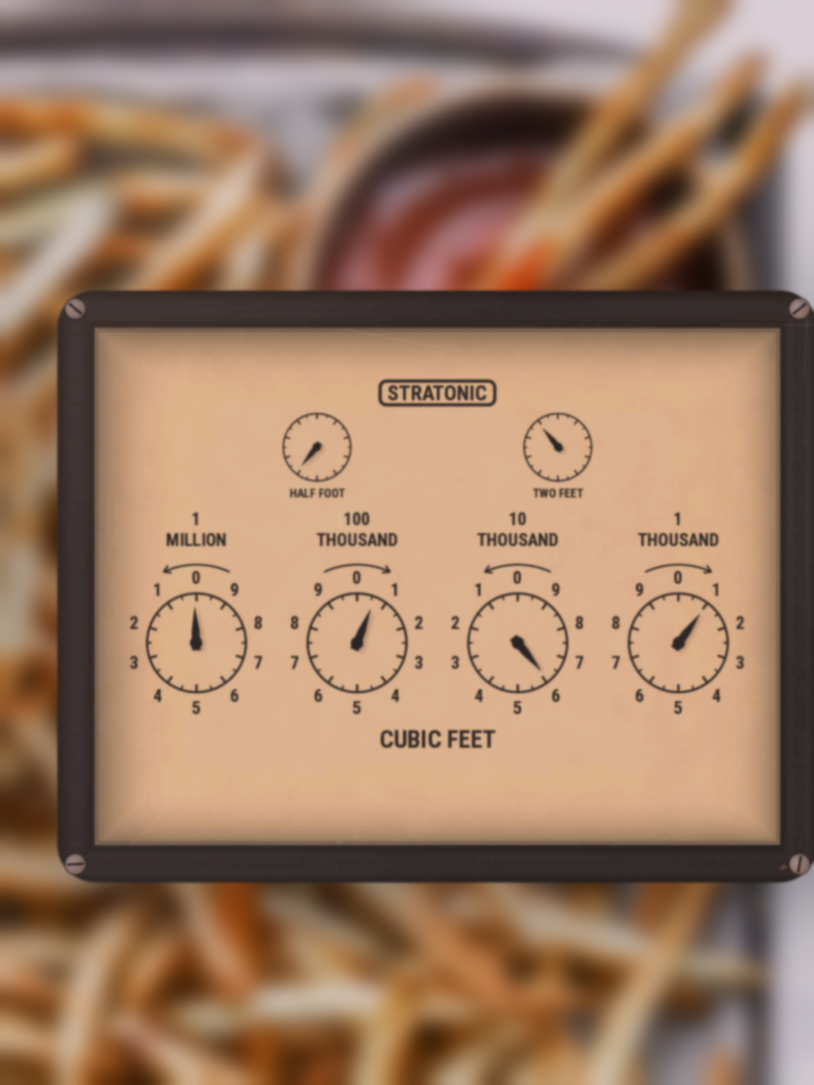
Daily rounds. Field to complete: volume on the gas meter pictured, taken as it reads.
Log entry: 6100 ft³
